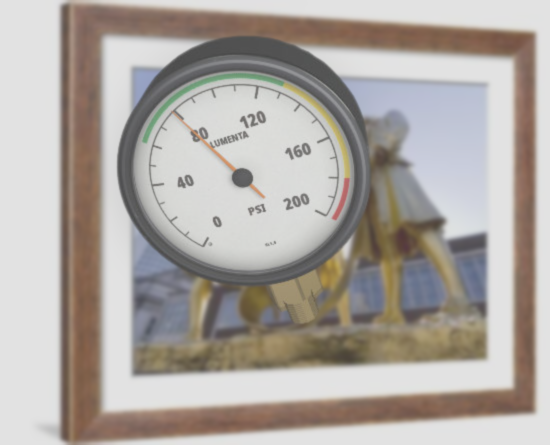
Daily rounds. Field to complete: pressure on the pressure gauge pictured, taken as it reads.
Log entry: 80 psi
